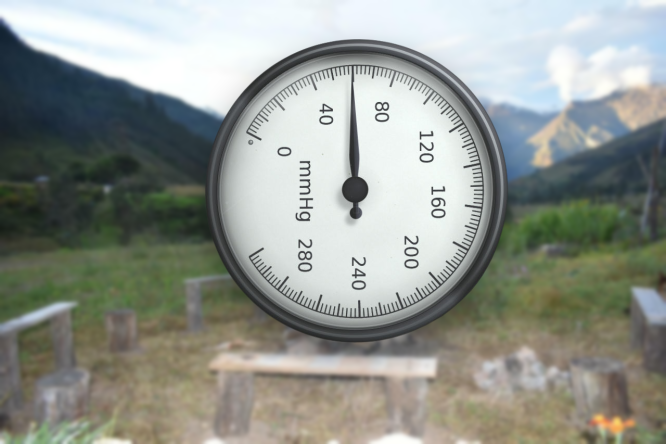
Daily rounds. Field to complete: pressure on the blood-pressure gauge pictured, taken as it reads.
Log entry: 60 mmHg
